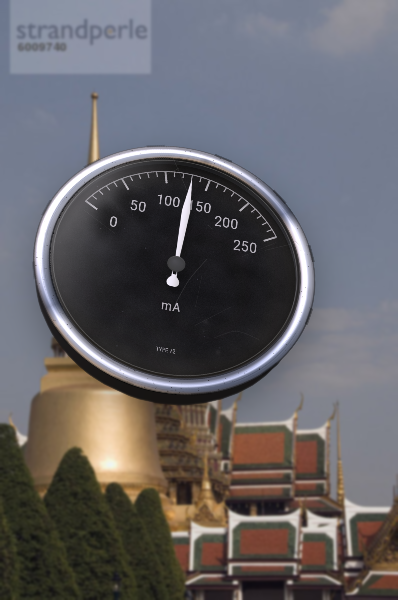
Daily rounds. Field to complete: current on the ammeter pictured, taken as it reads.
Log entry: 130 mA
